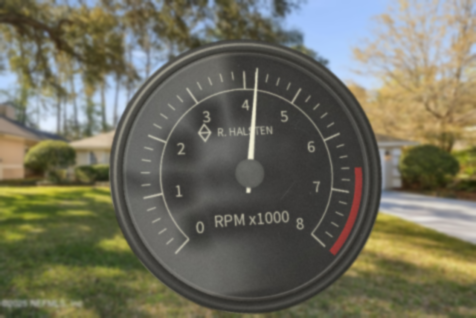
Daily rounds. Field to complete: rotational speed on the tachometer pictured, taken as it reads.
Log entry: 4200 rpm
